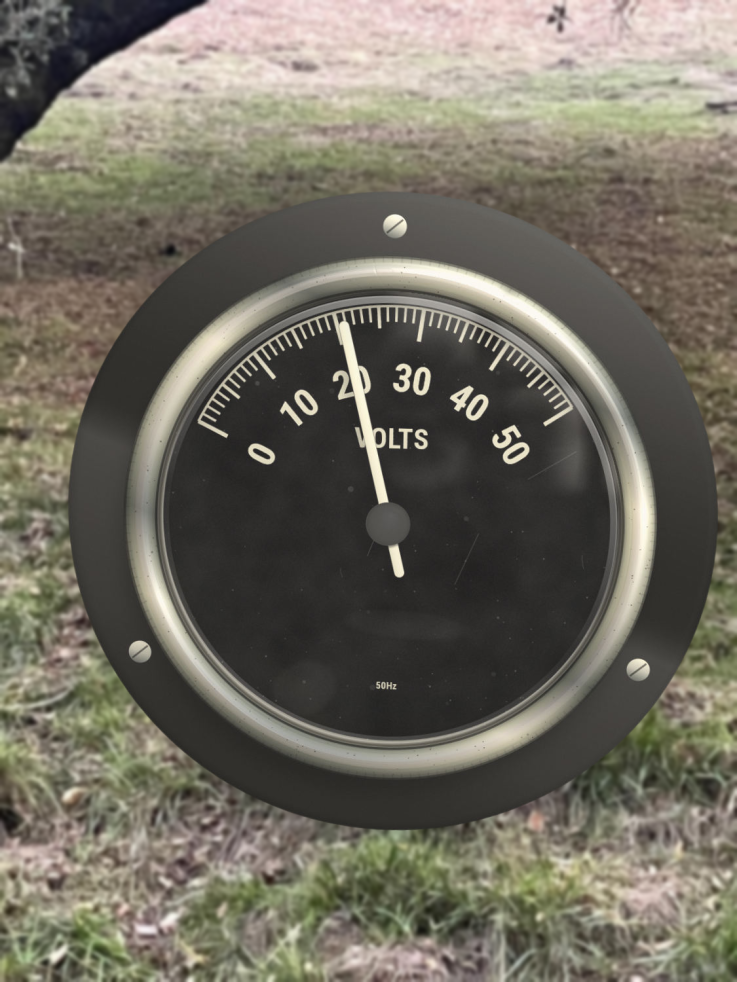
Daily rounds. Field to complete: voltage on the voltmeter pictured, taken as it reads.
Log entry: 21 V
